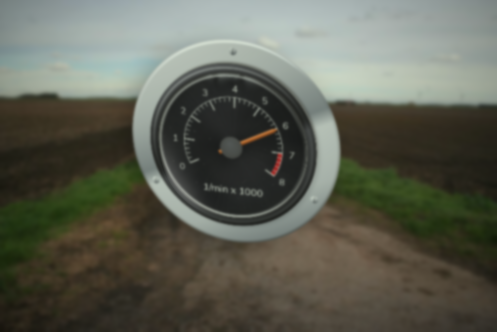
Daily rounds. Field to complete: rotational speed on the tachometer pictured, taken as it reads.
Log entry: 6000 rpm
